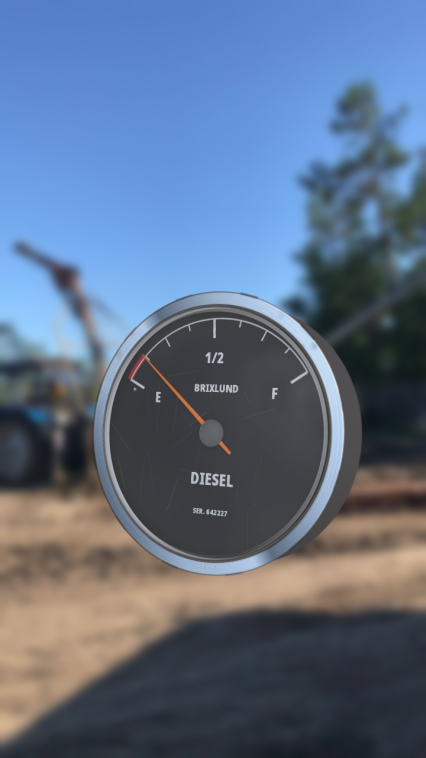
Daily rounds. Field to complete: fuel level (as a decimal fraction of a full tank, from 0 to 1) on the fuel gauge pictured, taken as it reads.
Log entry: 0.125
